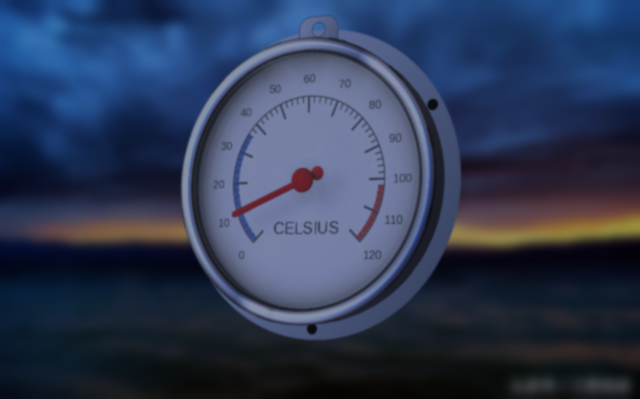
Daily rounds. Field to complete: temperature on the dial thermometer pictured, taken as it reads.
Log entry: 10 °C
